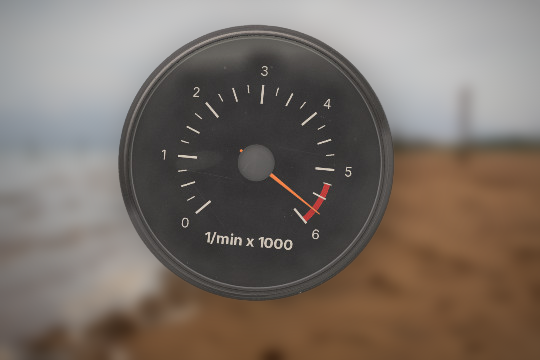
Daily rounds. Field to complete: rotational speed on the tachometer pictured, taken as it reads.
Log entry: 5750 rpm
